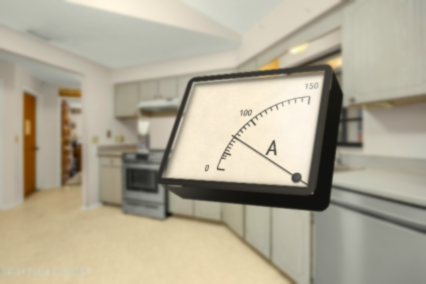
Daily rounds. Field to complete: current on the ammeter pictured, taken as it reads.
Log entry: 75 A
